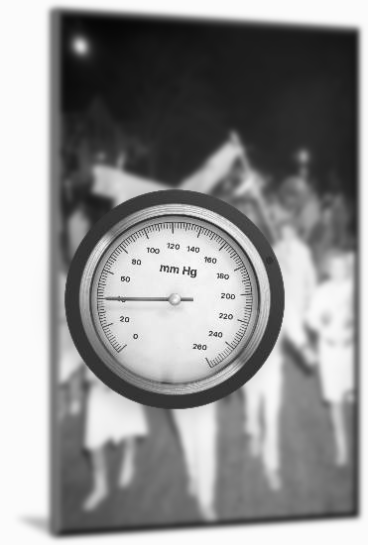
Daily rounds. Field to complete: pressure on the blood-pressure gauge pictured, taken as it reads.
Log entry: 40 mmHg
